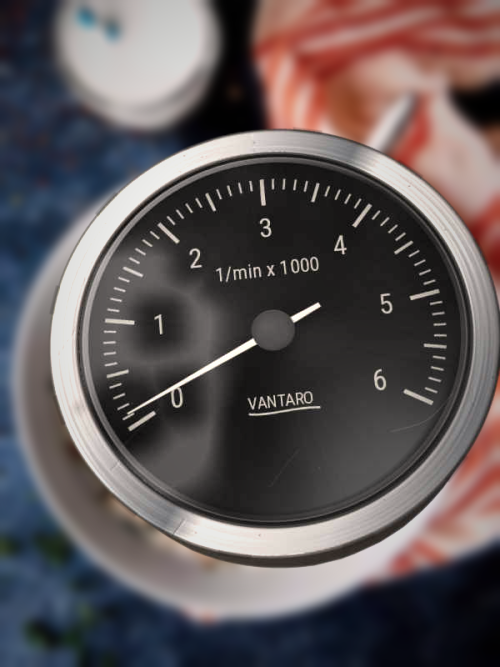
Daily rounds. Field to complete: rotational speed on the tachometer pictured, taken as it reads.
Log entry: 100 rpm
